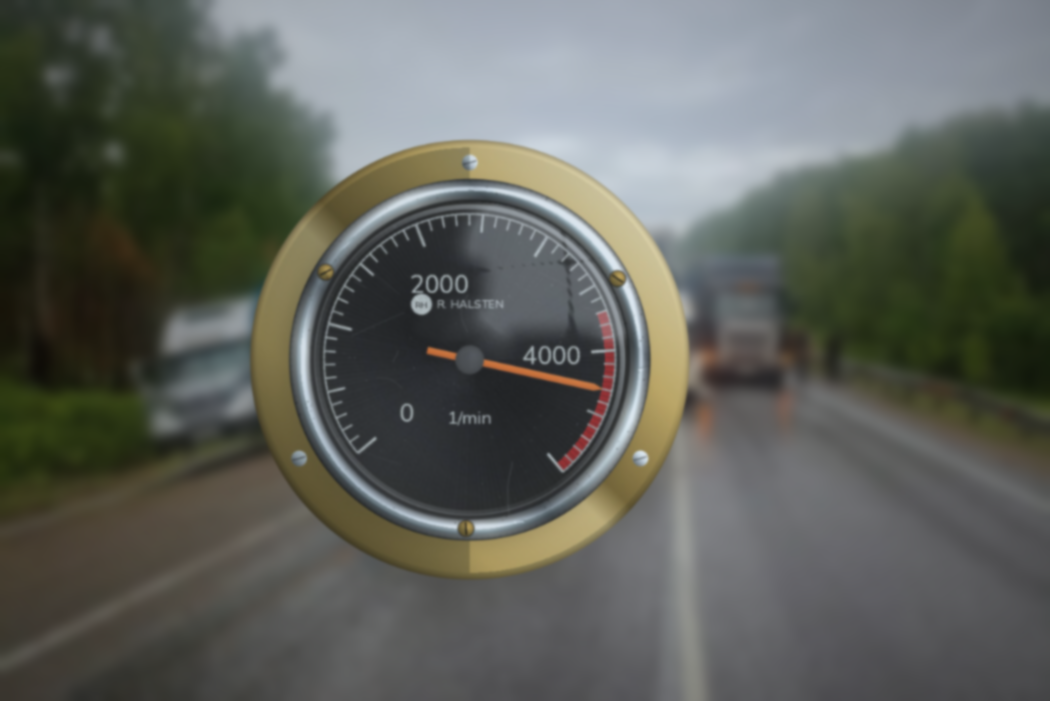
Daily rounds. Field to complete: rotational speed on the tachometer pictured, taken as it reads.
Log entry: 4300 rpm
